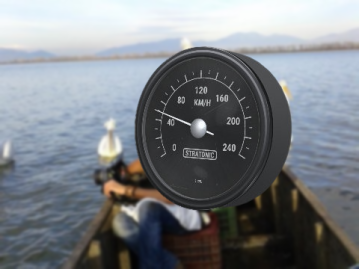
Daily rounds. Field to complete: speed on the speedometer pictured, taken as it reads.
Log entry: 50 km/h
